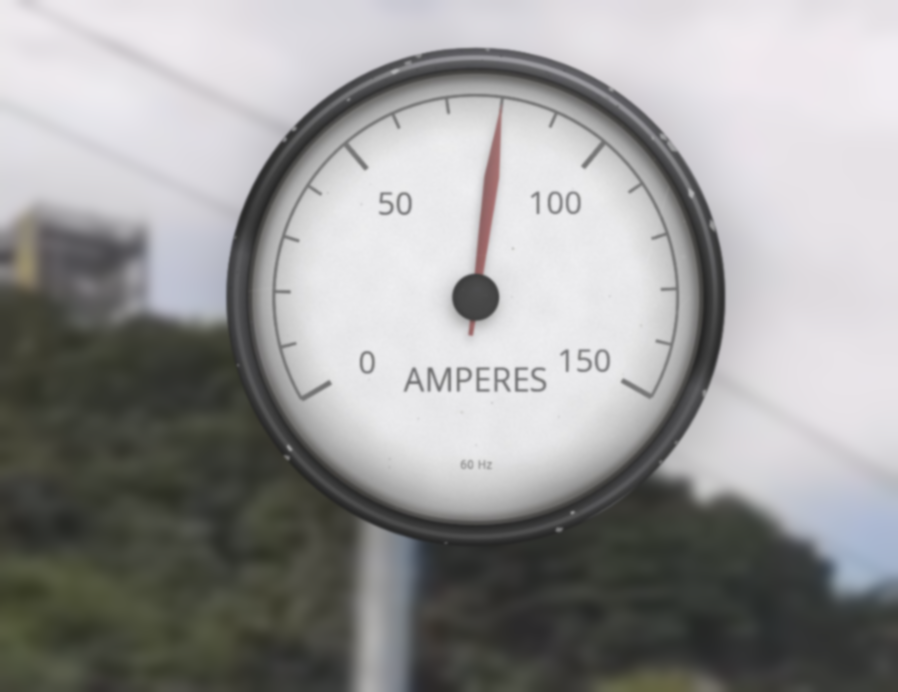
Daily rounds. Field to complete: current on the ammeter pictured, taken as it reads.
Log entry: 80 A
